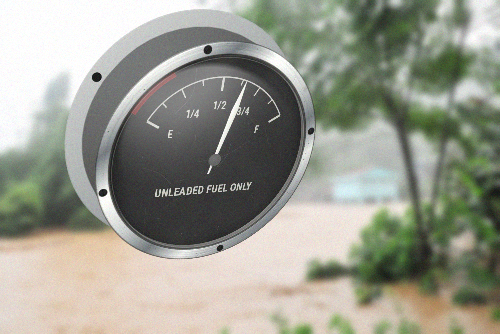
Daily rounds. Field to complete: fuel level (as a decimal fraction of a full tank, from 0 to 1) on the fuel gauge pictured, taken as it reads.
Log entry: 0.625
